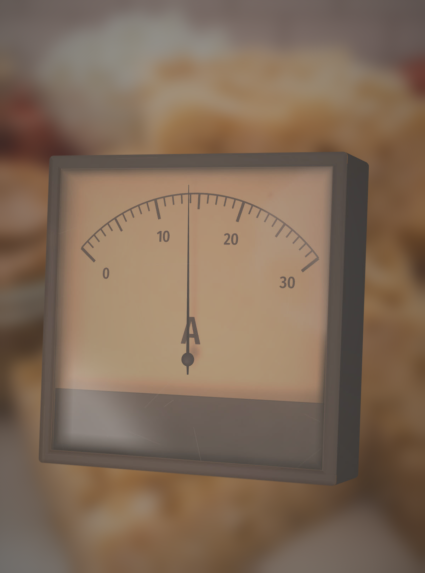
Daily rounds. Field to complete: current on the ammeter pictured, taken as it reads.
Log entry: 14 A
